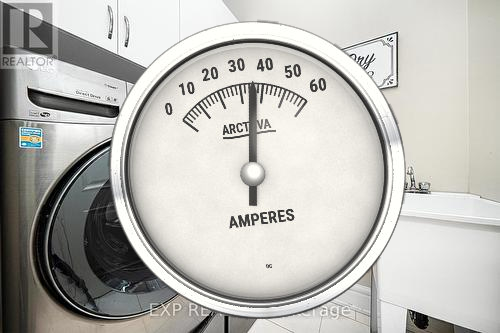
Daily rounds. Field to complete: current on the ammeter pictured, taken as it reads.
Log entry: 36 A
